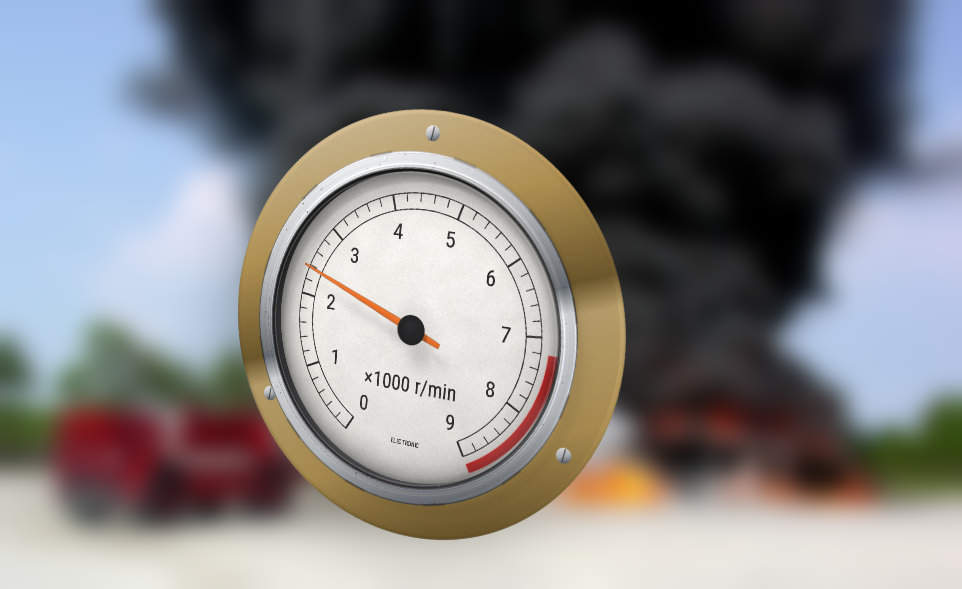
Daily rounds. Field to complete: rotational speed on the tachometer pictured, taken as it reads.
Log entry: 2400 rpm
